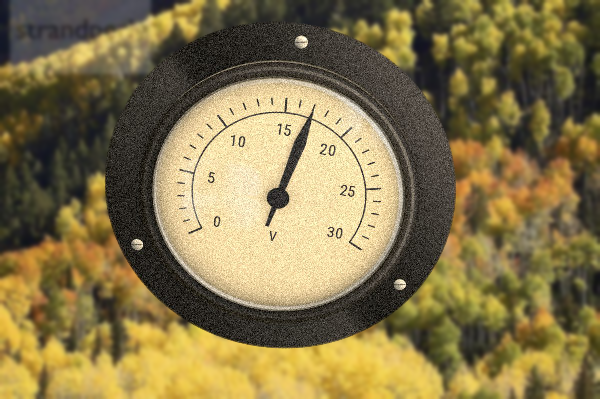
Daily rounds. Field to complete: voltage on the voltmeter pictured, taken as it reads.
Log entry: 17 V
